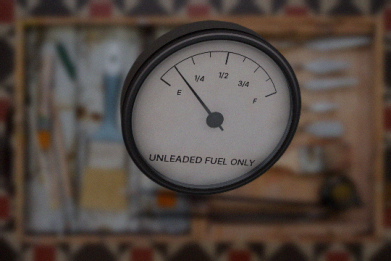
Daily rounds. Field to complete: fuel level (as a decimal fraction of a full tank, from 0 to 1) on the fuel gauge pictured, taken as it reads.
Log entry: 0.125
